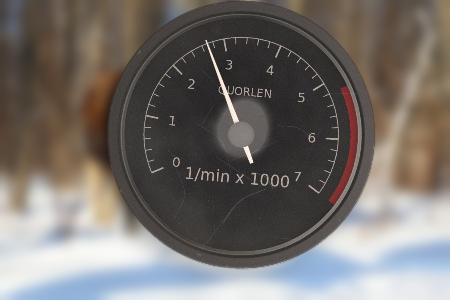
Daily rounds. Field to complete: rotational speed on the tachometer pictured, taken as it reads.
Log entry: 2700 rpm
